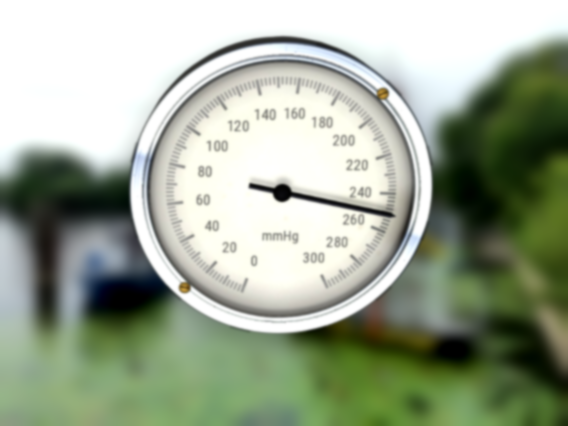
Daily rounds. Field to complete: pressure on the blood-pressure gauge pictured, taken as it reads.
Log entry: 250 mmHg
